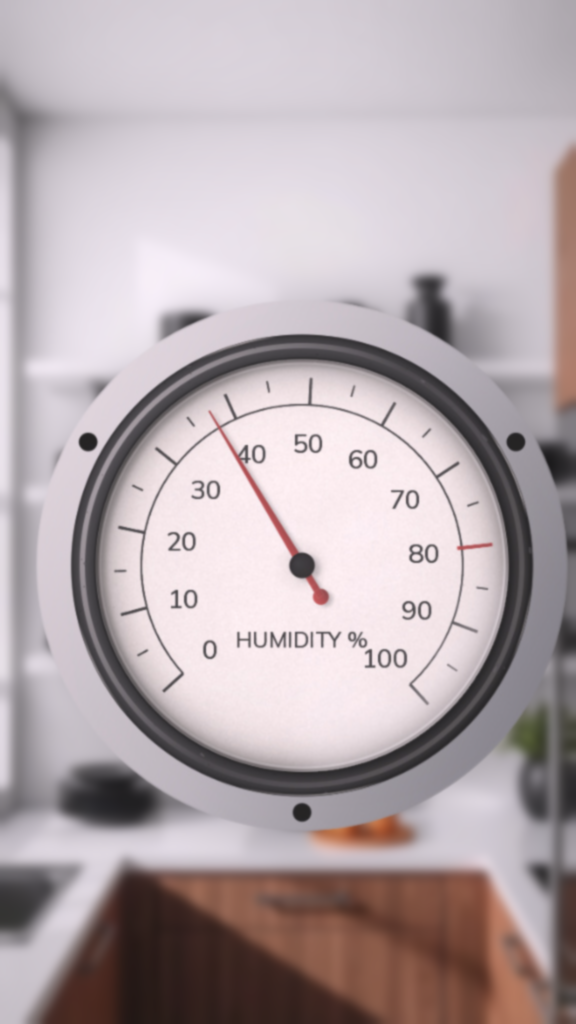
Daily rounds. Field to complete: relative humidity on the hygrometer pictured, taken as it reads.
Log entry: 37.5 %
